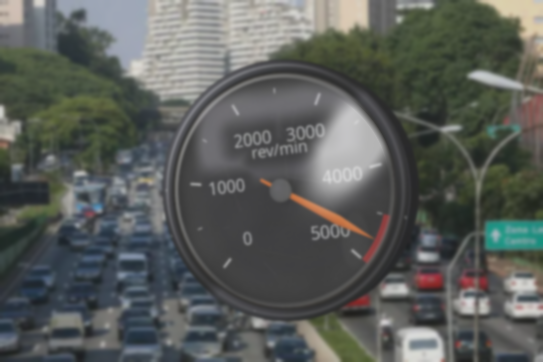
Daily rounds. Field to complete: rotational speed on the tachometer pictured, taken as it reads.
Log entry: 4750 rpm
